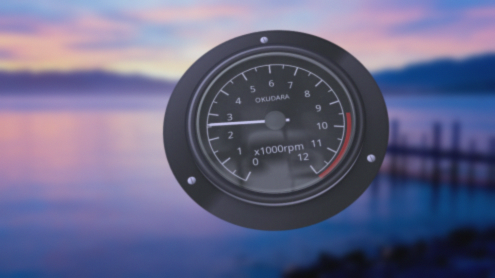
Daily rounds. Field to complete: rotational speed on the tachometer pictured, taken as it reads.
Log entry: 2500 rpm
